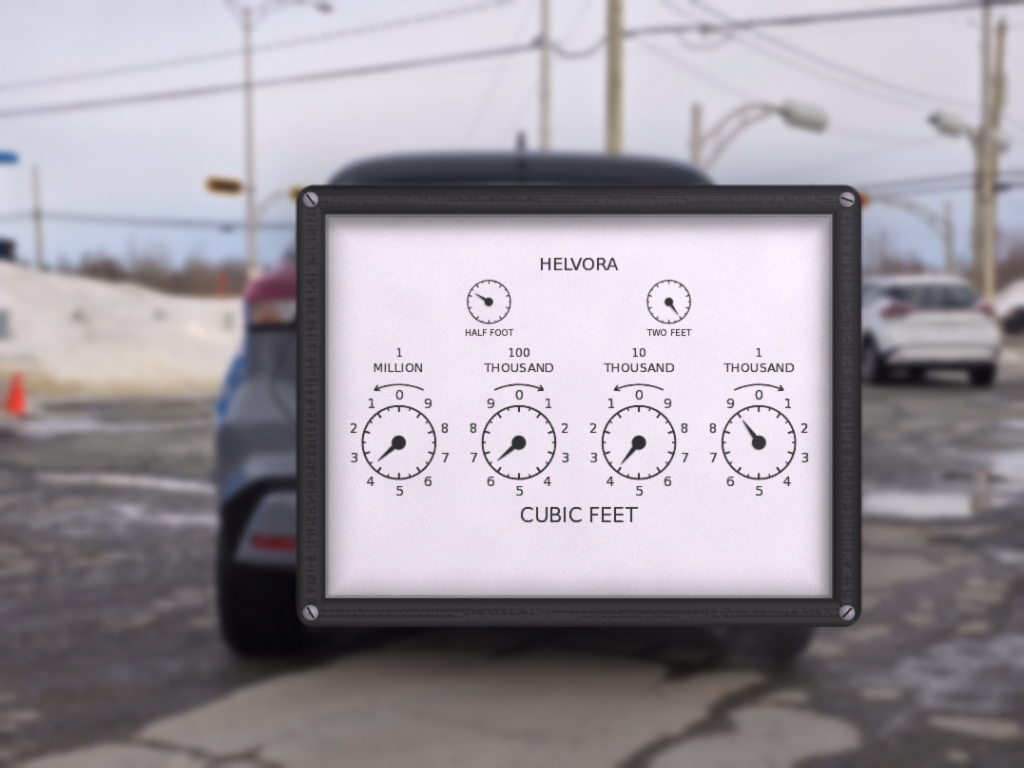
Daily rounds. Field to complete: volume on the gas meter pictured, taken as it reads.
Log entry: 363900 ft³
